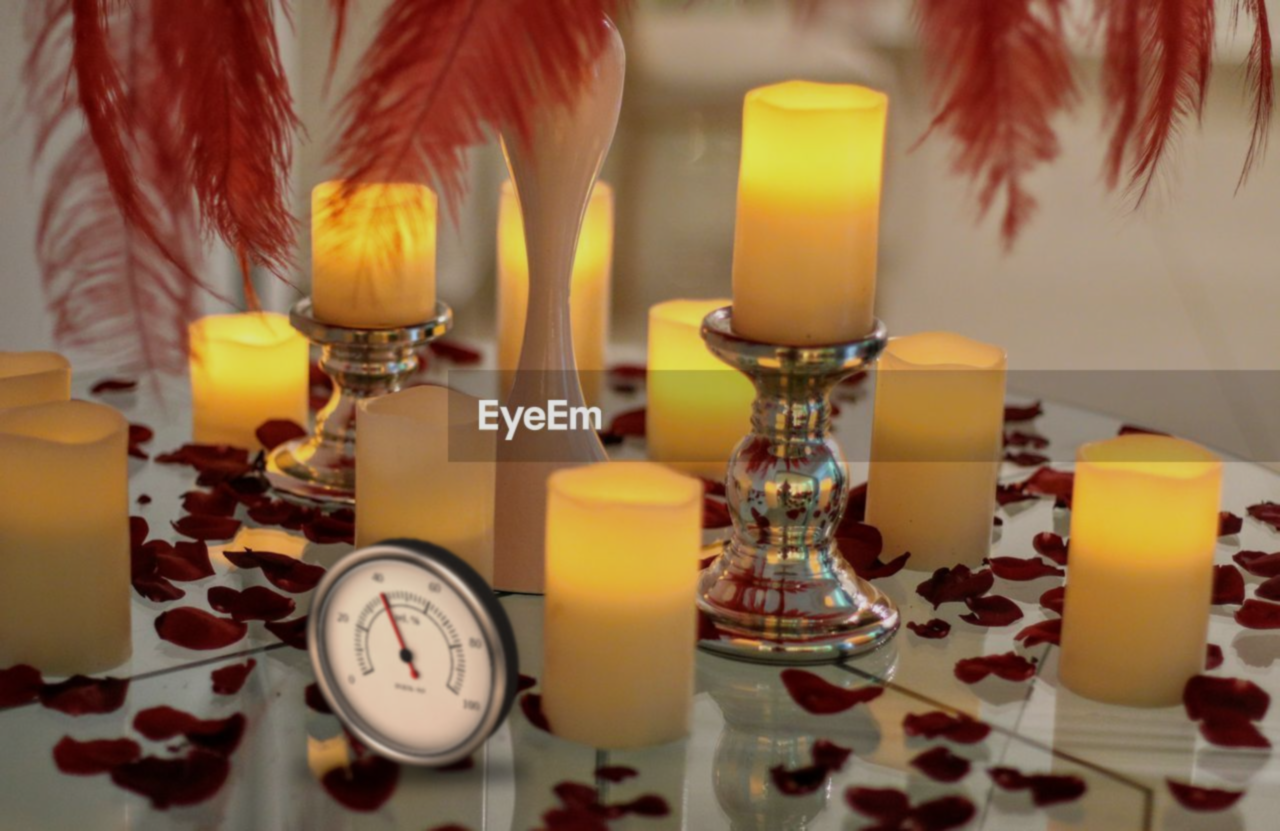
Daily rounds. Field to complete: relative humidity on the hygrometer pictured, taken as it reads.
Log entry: 40 %
